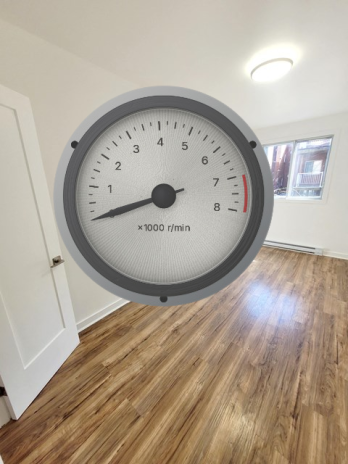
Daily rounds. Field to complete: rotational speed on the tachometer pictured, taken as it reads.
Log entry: 0 rpm
